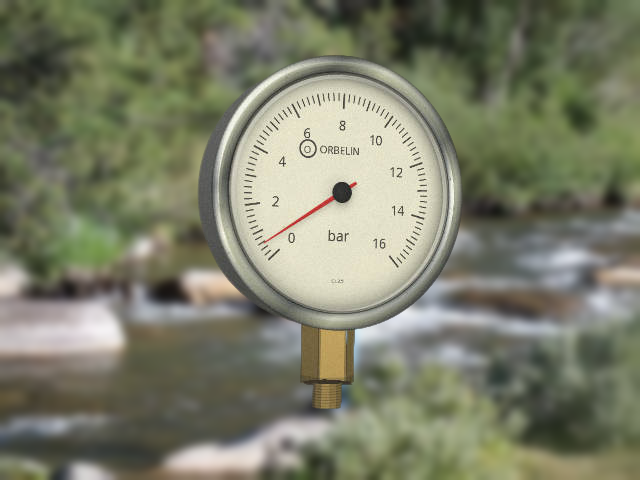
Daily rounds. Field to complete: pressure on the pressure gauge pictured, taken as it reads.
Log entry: 0.6 bar
